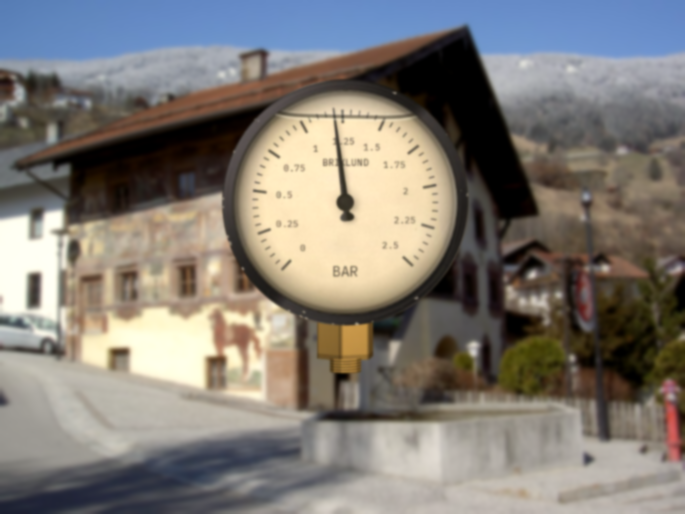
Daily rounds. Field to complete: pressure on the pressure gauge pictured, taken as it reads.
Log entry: 1.2 bar
